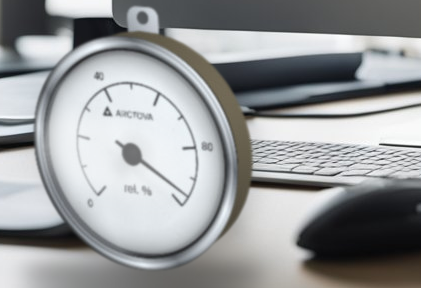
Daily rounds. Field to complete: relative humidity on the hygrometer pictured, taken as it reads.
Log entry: 95 %
